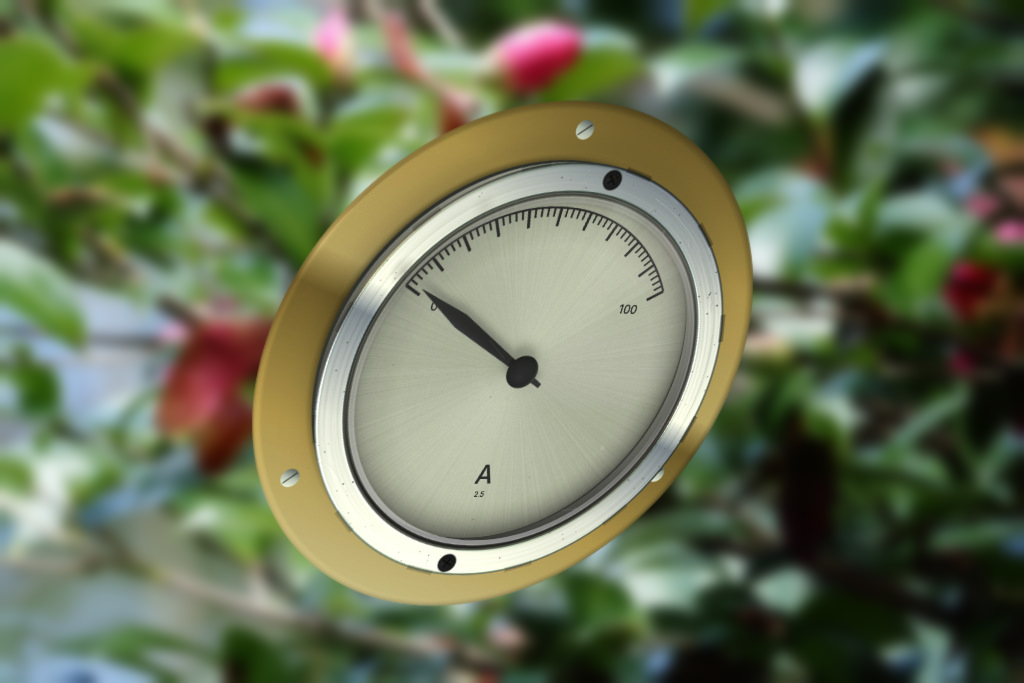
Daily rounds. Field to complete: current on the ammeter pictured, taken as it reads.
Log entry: 2 A
